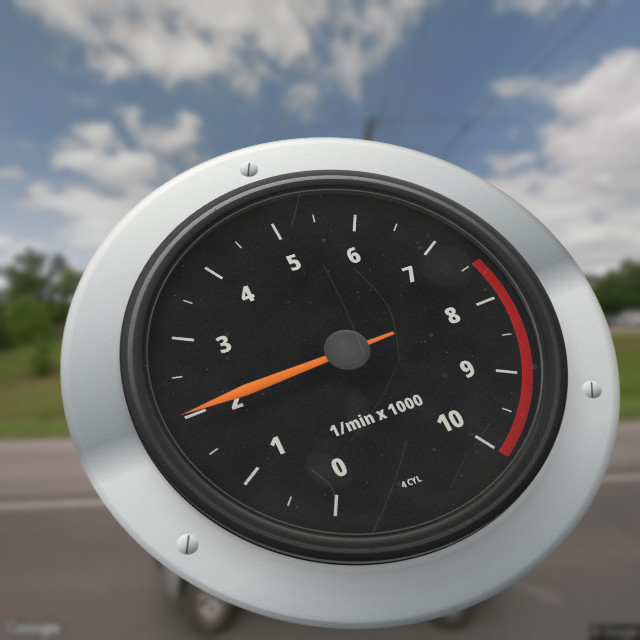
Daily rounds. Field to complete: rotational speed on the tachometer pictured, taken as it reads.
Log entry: 2000 rpm
